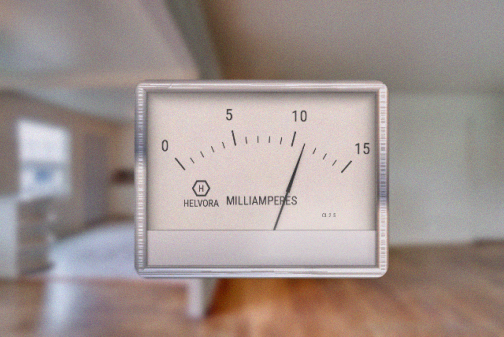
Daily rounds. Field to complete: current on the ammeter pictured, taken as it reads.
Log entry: 11 mA
